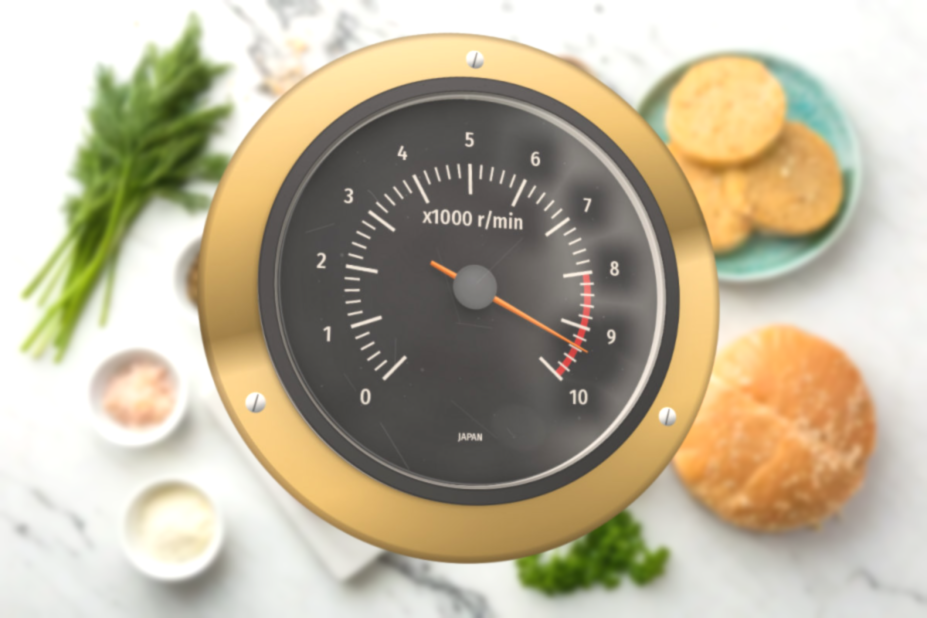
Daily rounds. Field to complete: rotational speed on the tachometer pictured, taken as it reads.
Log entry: 9400 rpm
